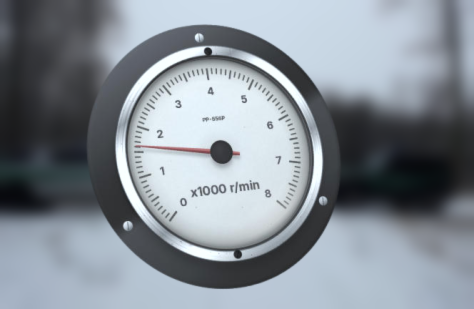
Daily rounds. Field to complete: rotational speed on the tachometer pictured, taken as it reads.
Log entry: 1600 rpm
